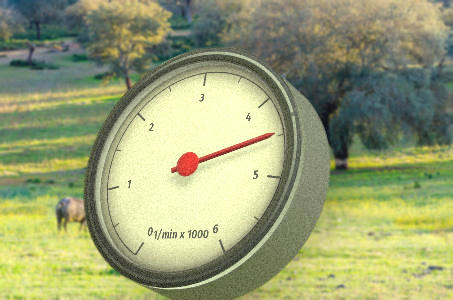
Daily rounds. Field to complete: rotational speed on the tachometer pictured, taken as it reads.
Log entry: 4500 rpm
